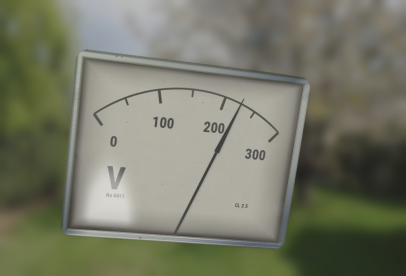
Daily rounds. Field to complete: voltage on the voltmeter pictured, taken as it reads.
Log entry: 225 V
